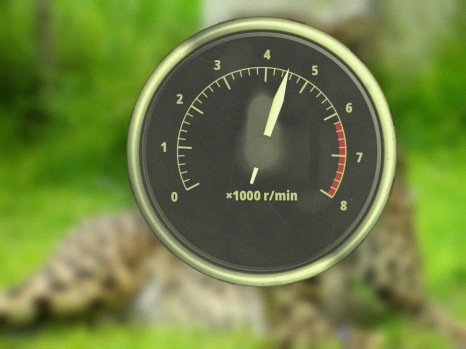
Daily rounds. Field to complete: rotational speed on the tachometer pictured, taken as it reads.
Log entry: 4500 rpm
